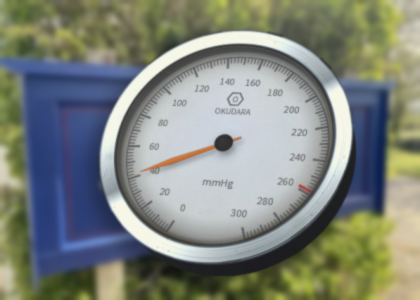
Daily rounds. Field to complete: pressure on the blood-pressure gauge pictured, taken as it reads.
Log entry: 40 mmHg
